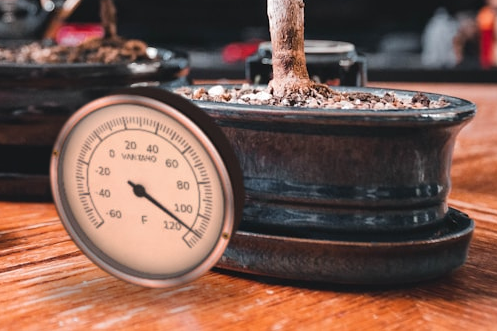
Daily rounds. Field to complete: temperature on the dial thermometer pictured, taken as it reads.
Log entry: 110 °F
